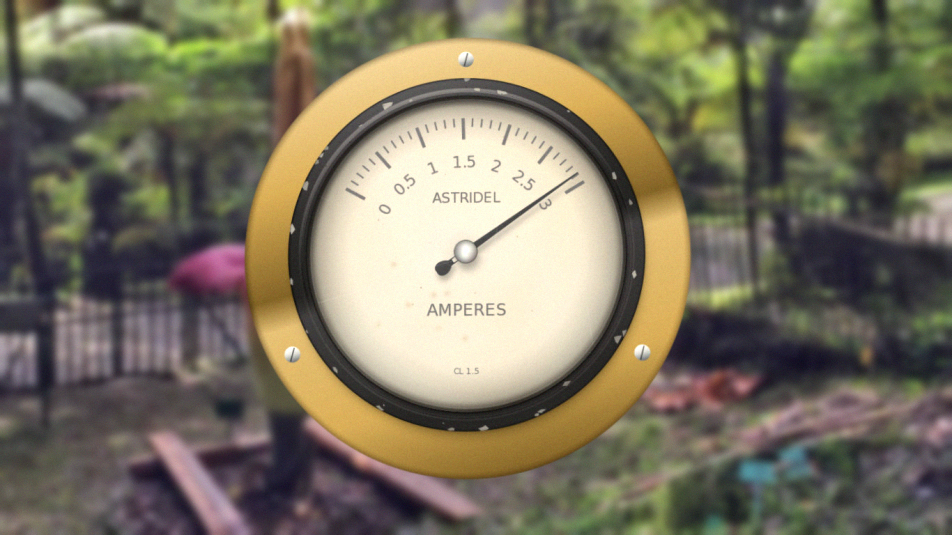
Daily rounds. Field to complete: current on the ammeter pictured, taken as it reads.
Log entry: 2.9 A
